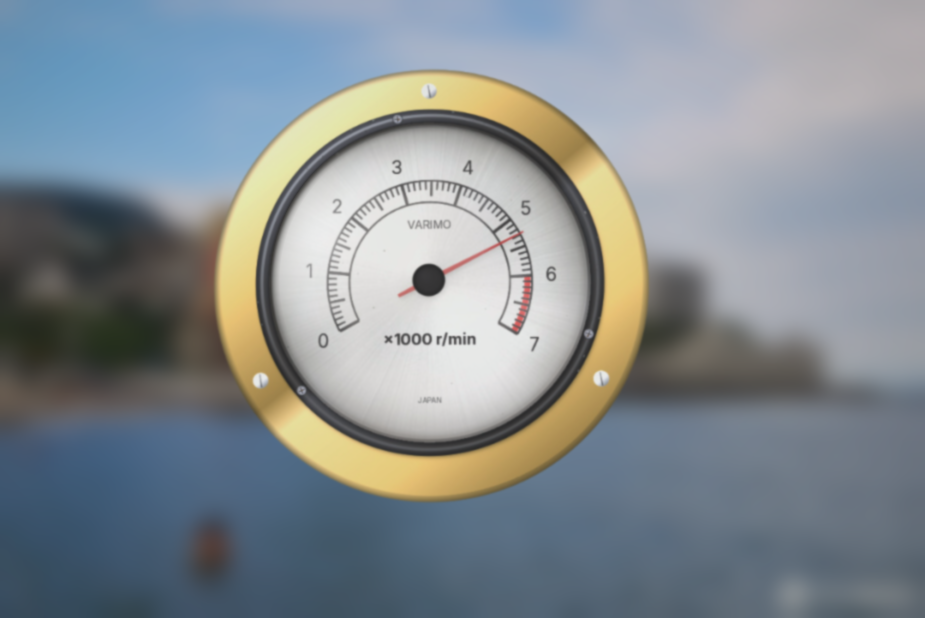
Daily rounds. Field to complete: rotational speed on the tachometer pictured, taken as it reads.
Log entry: 5300 rpm
